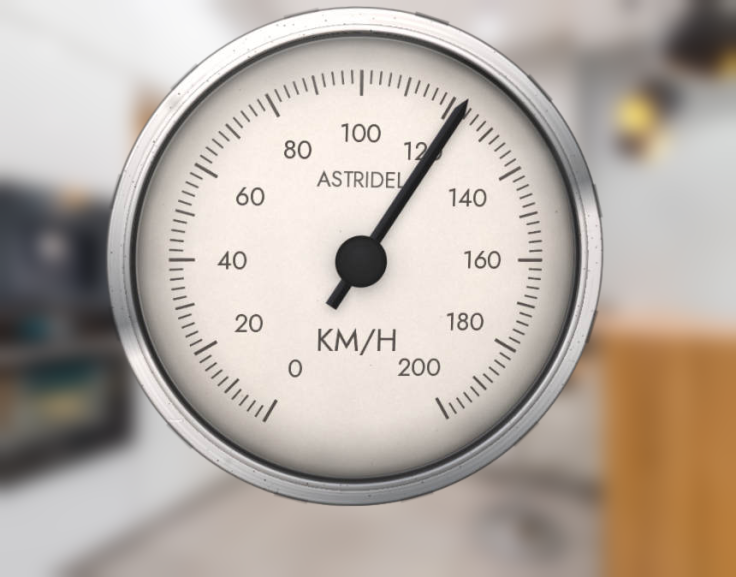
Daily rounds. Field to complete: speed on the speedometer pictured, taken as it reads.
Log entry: 122 km/h
